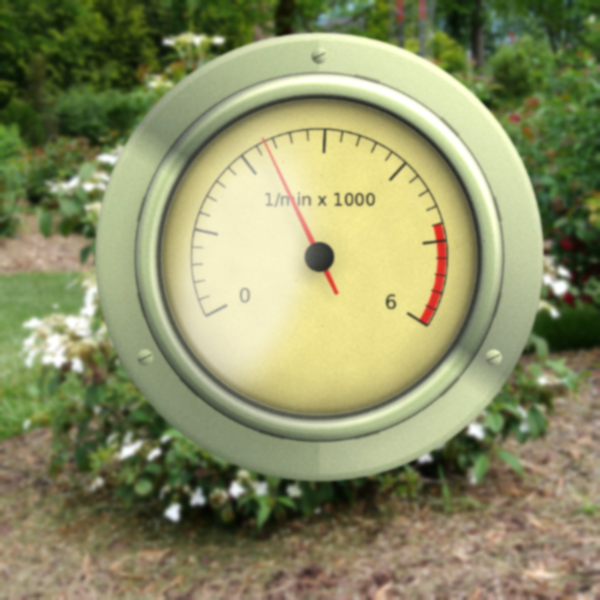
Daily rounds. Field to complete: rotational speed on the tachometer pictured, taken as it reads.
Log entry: 2300 rpm
